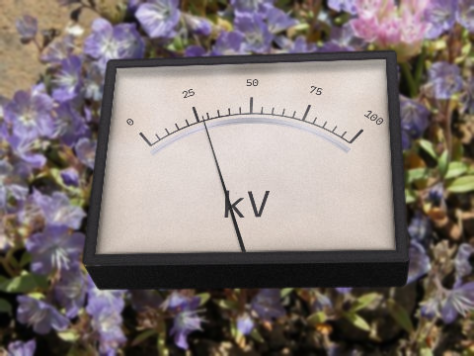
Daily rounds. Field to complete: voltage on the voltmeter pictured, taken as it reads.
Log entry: 27.5 kV
